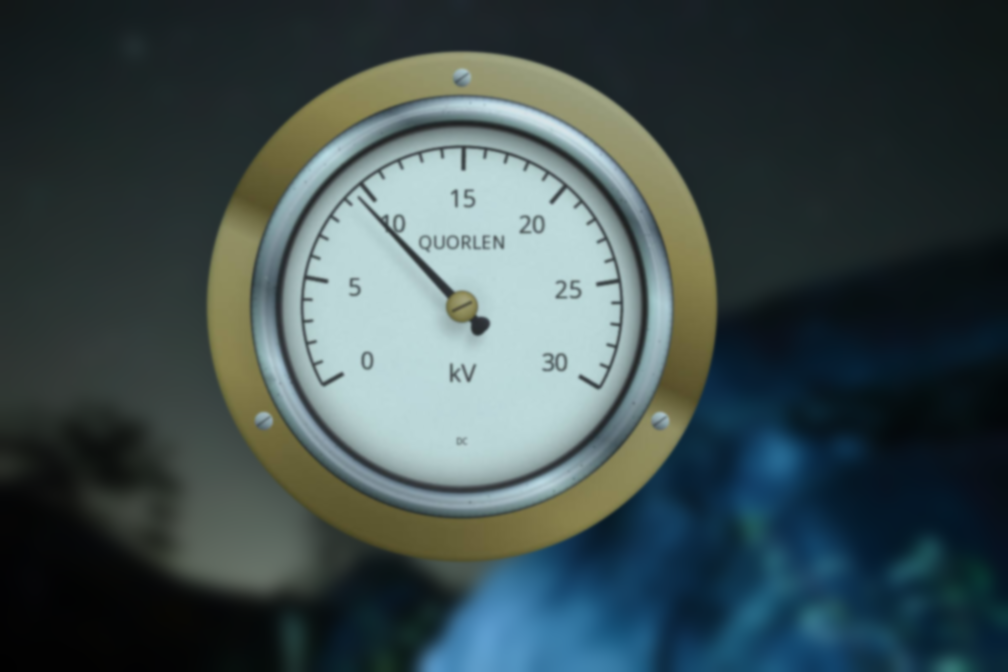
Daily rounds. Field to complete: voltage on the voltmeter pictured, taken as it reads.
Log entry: 9.5 kV
